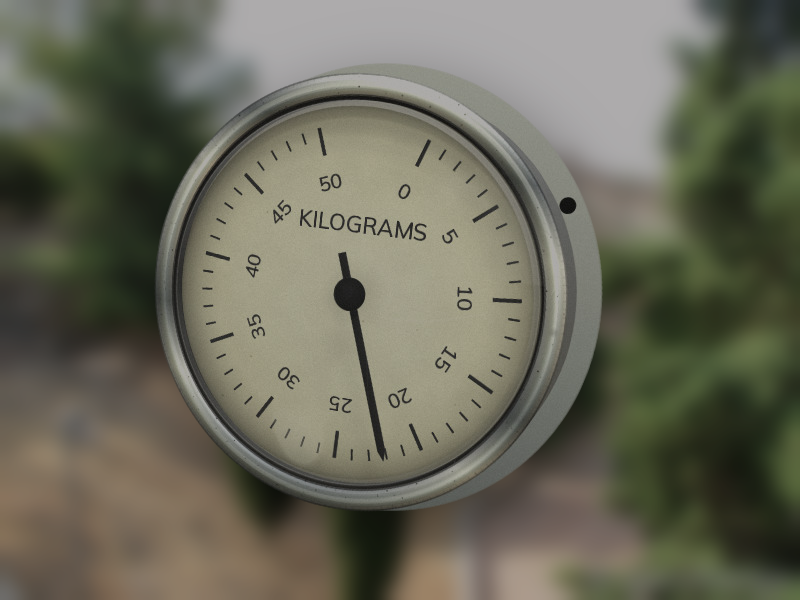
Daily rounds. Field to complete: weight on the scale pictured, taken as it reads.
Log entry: 22 kg
